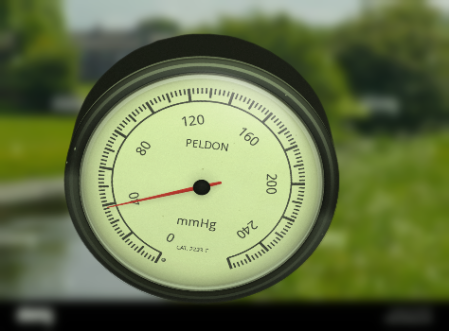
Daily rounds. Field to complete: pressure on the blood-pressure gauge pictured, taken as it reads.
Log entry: 40 mmHg
